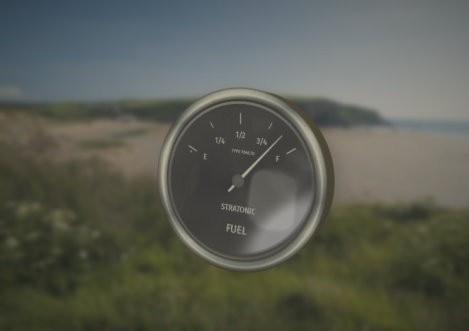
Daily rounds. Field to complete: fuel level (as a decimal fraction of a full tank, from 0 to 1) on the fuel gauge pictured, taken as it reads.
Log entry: 0.875
